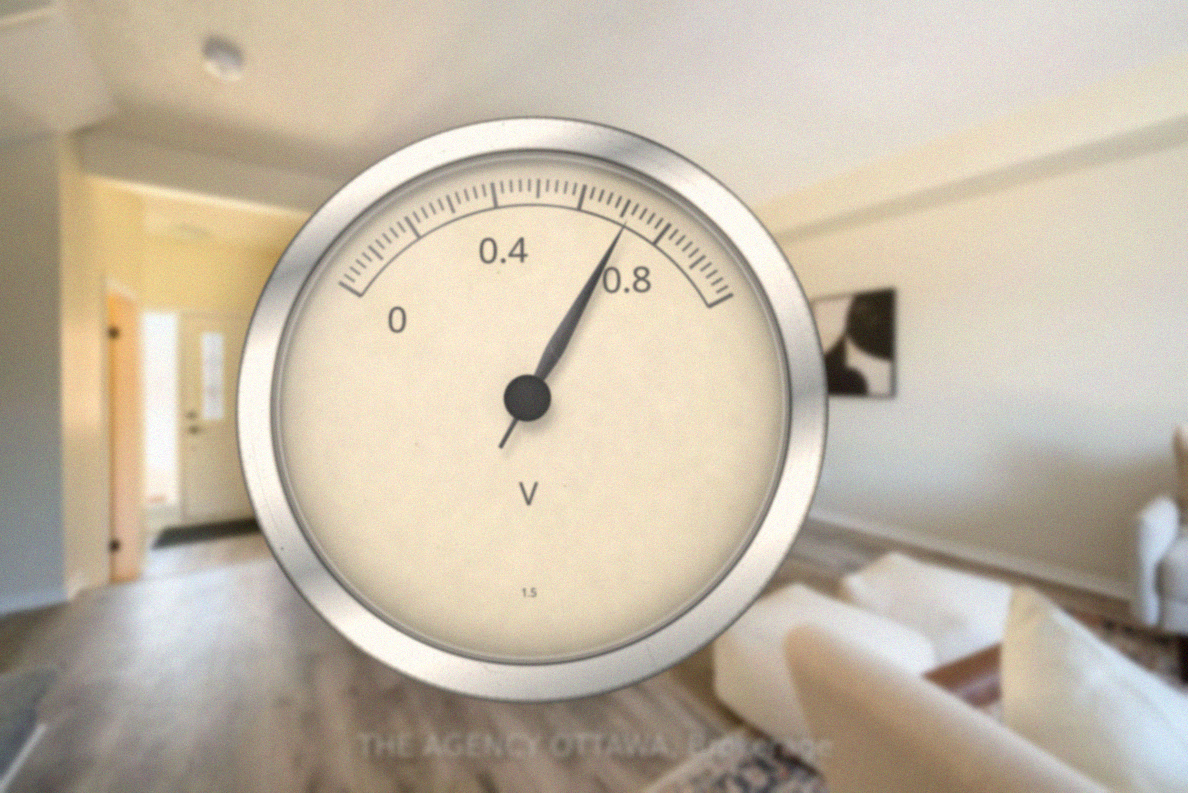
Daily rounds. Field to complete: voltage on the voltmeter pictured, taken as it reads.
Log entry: 0.72 V
